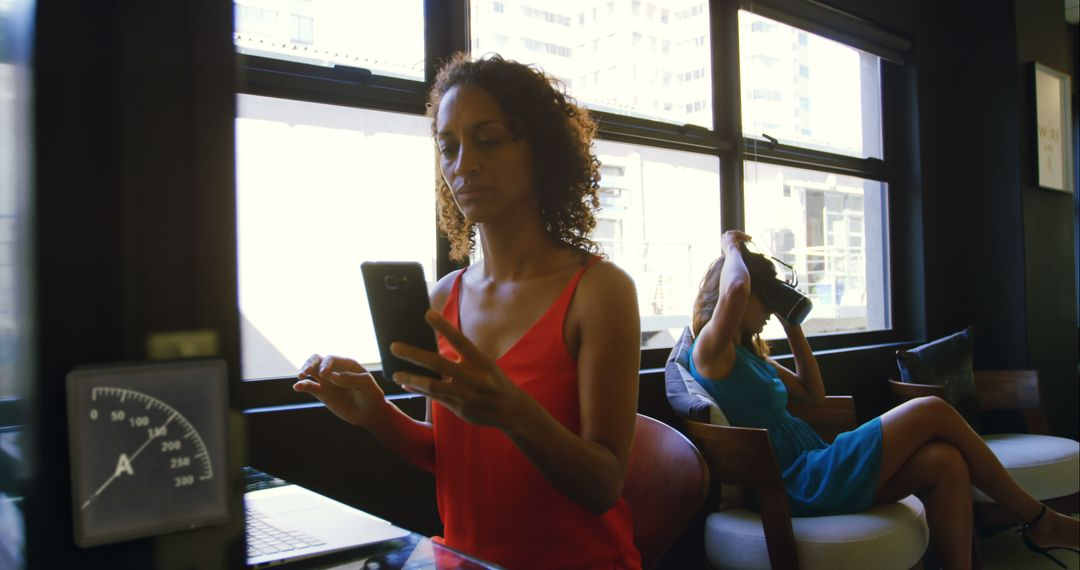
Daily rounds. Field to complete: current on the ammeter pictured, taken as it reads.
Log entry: 150 A
